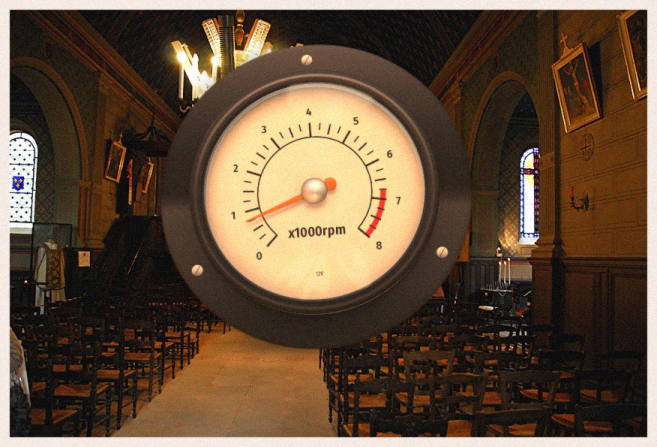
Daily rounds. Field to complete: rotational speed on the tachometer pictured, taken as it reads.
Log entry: 750 rpm
